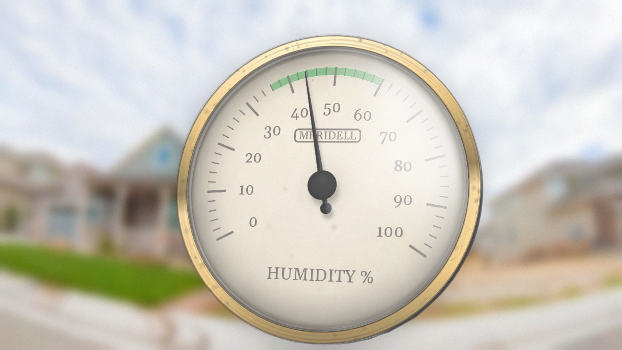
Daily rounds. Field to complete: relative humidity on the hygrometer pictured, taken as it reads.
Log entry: 44 %
